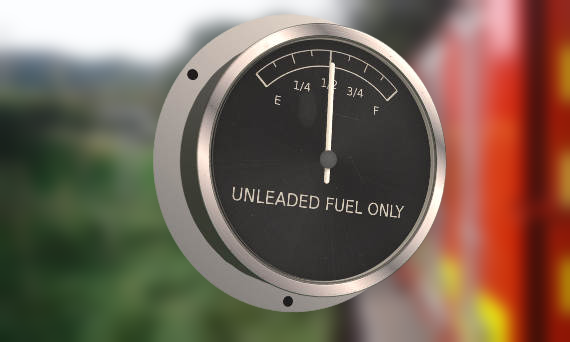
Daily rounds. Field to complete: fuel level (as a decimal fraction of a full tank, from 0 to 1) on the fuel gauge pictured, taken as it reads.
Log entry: 0.5
